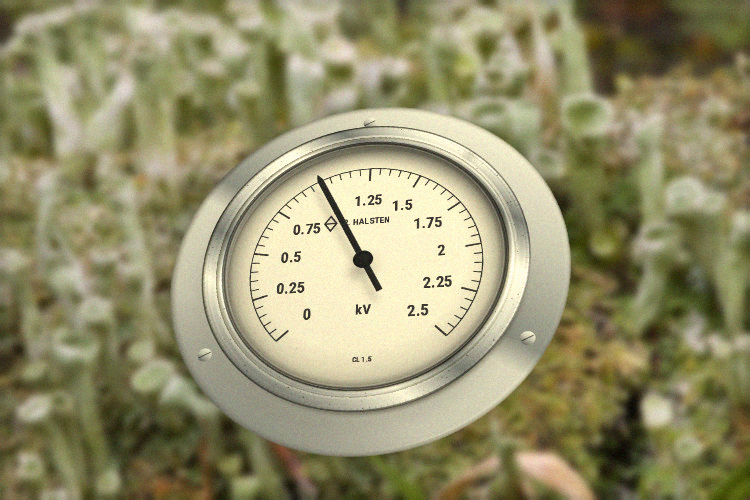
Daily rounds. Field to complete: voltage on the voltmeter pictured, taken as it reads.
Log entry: 1 kV
